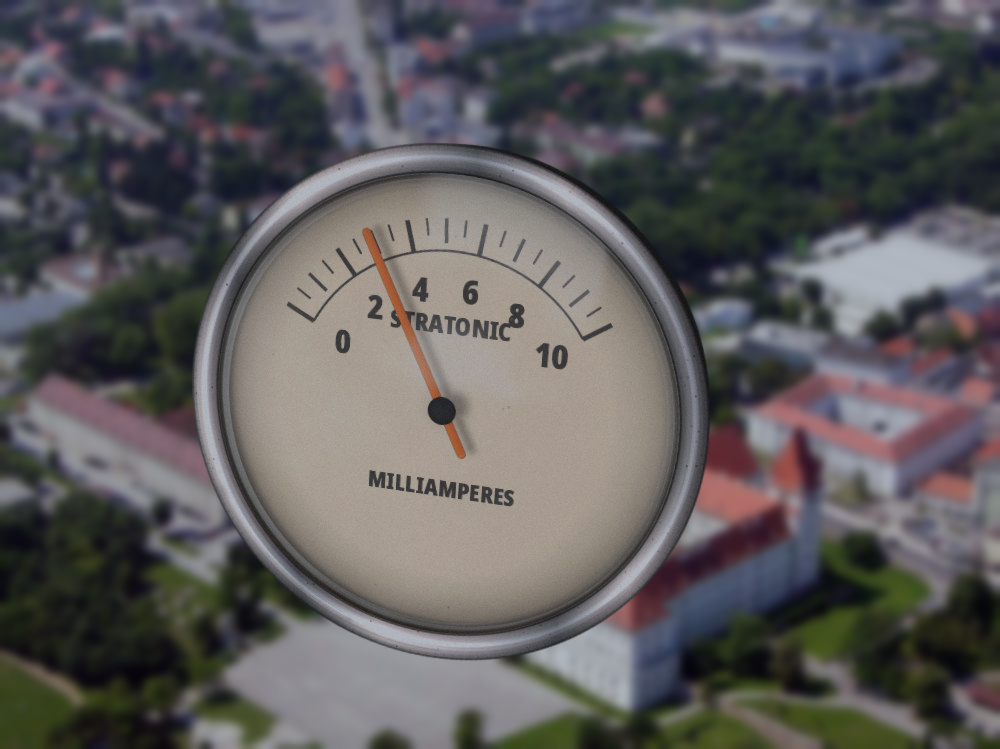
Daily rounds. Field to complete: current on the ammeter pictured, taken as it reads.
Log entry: 3 mA
